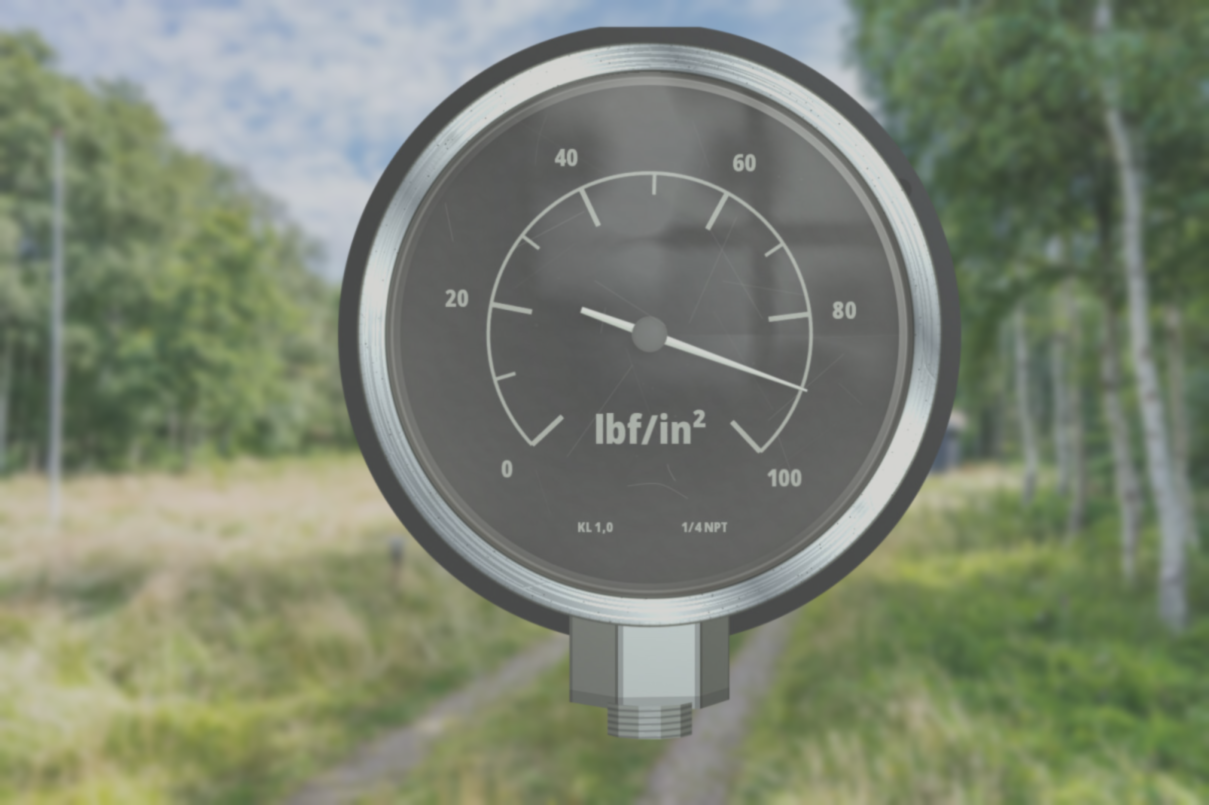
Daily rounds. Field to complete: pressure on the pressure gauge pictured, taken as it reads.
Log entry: 90 psi
